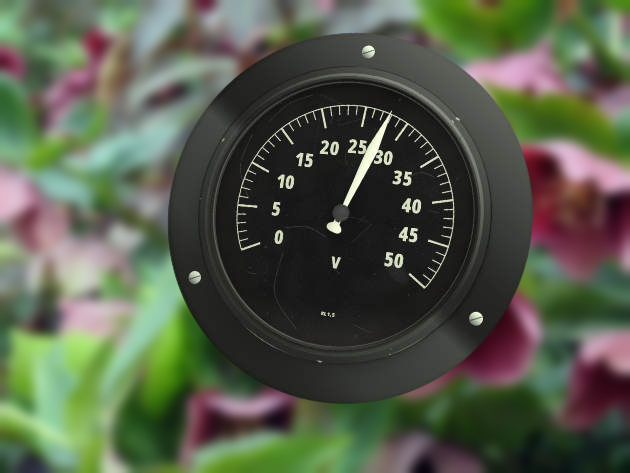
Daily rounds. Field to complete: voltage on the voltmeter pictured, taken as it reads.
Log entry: 28 V
